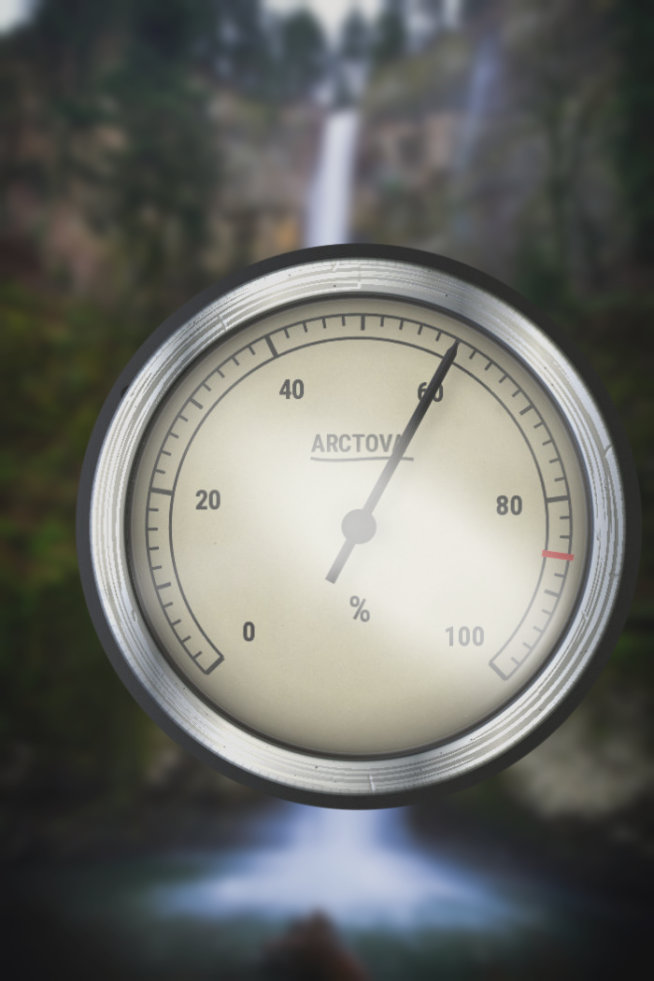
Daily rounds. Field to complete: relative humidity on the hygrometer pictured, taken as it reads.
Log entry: 60 %
